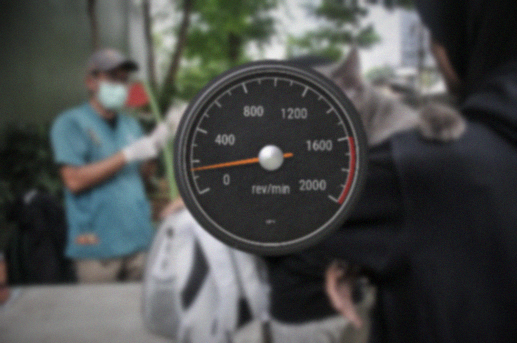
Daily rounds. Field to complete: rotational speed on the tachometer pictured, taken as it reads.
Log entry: 150 rpm
